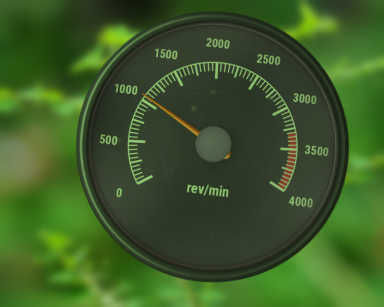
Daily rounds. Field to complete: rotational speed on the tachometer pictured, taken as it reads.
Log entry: 1050 rpm
